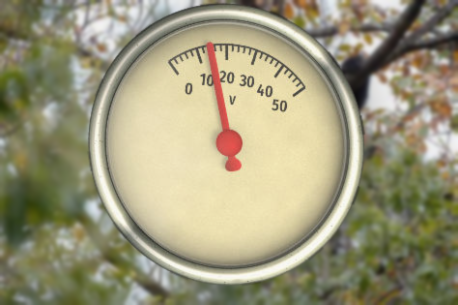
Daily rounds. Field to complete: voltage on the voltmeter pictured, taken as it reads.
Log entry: 14 V
